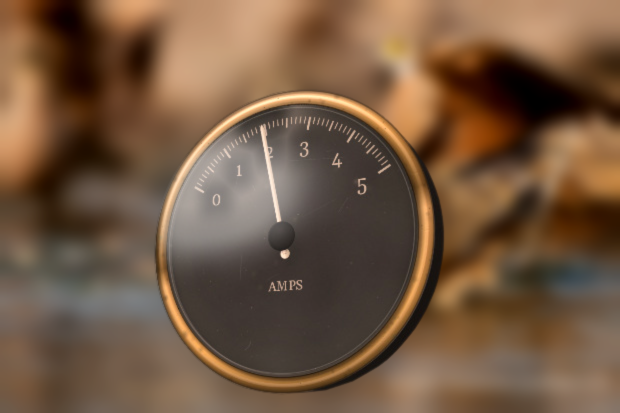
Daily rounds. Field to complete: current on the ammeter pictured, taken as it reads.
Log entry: 2 A
